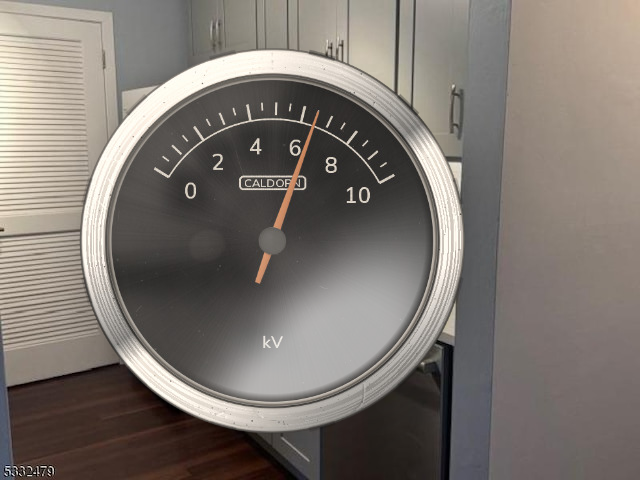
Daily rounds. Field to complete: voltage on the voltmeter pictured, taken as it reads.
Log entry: 6.5 kV
